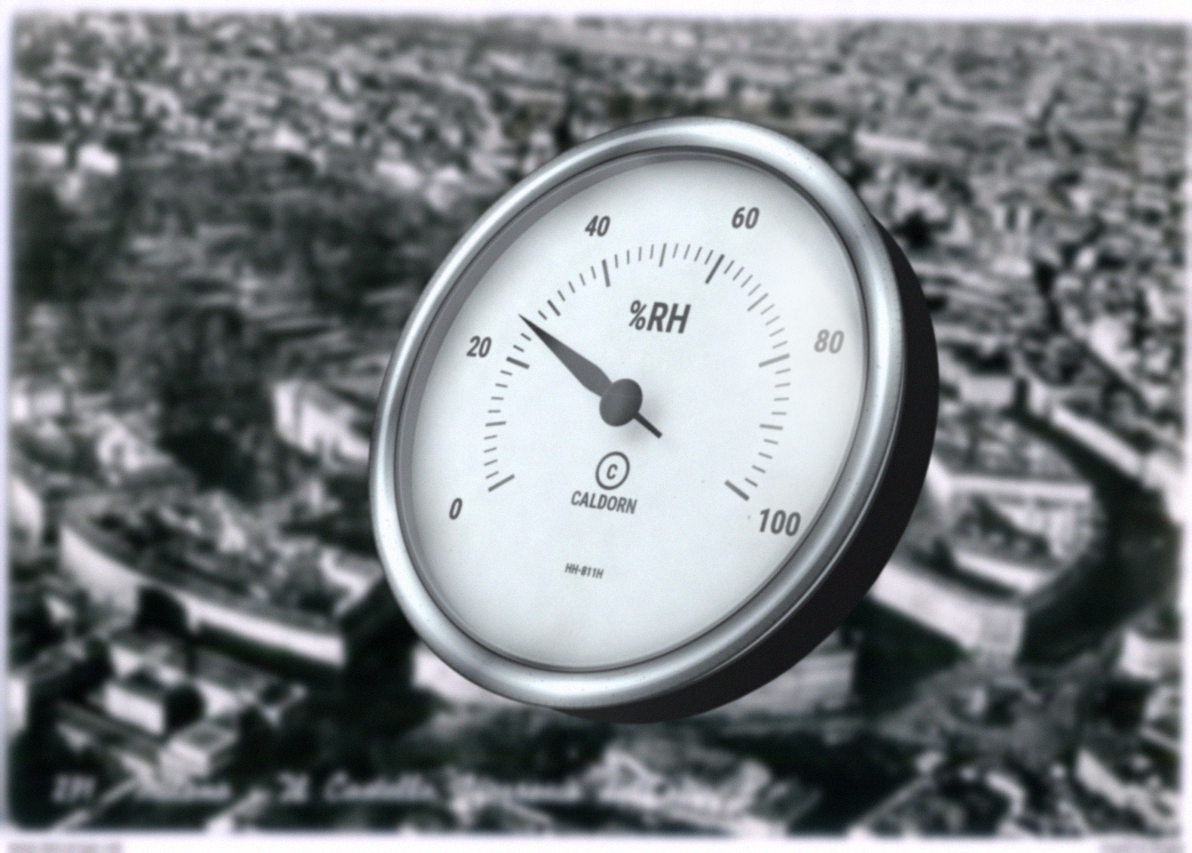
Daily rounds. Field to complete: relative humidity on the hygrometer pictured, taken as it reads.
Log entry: 26 %
